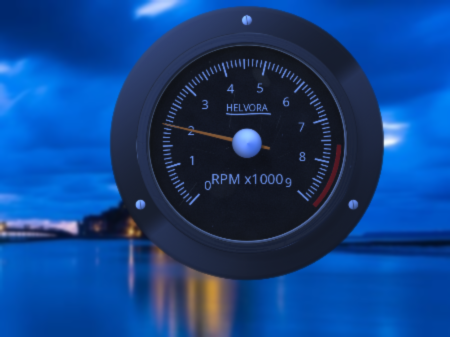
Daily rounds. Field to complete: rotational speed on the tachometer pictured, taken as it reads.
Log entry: 2000 rpm
